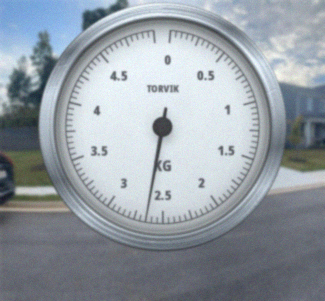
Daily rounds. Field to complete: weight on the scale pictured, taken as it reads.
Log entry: 2.65 kg
